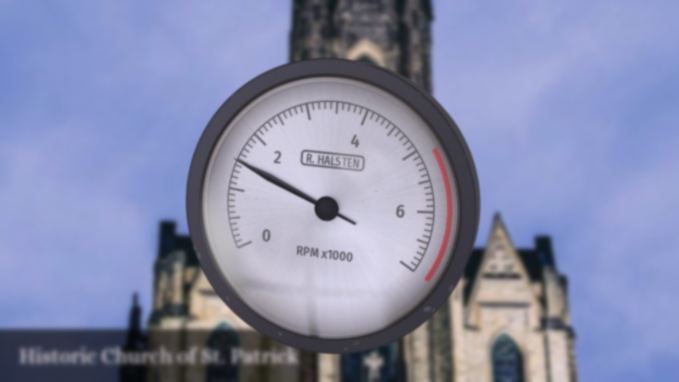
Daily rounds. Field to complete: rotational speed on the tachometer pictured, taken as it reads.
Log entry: 1500 rpm
